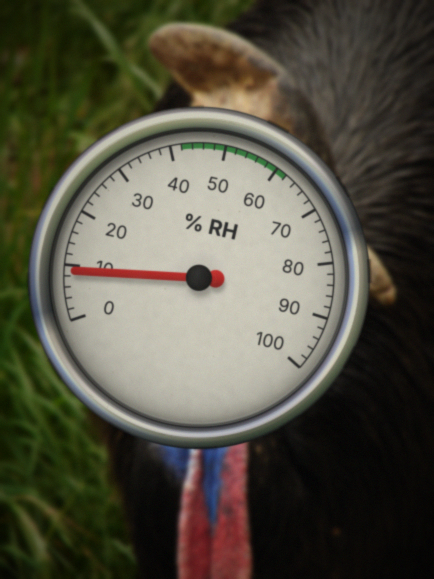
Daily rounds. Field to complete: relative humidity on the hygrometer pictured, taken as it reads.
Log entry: 9 %
